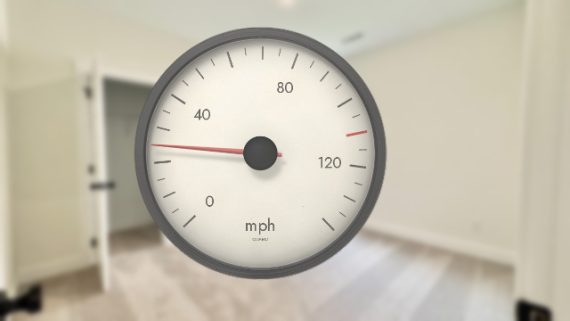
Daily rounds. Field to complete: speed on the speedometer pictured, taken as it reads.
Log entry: 25 mph
